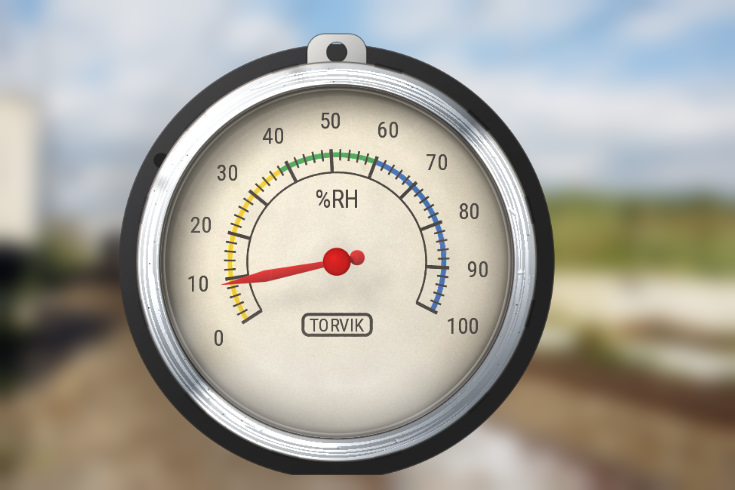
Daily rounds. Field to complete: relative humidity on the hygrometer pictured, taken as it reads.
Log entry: 9 %
